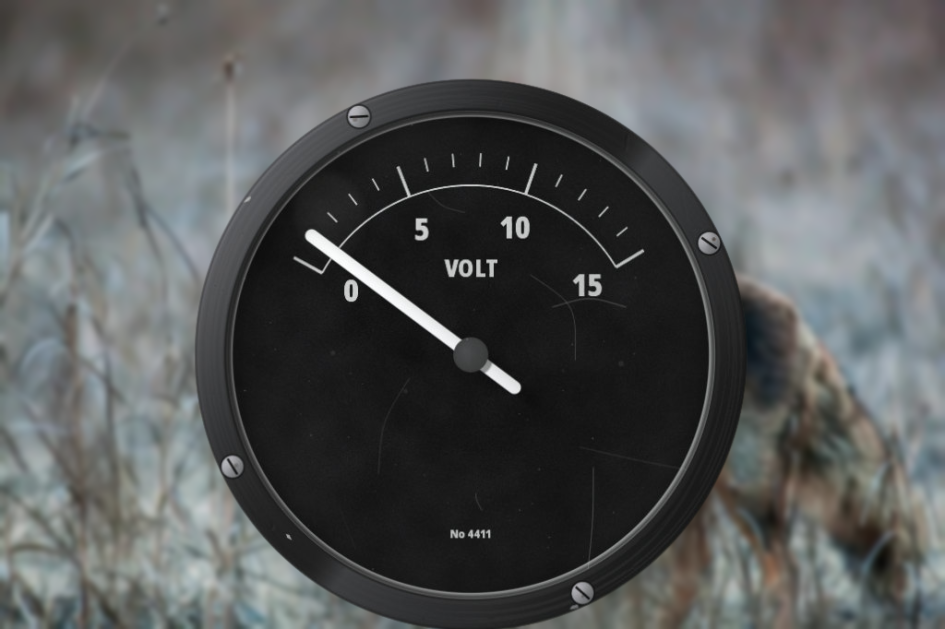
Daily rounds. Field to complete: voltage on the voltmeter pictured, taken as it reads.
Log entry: 1 V
